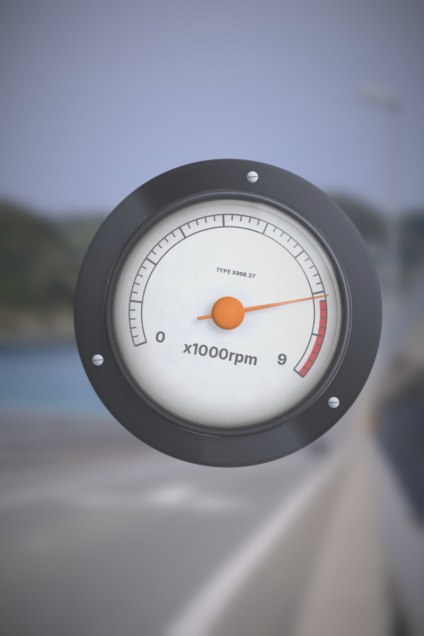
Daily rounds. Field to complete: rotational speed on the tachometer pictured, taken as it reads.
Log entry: 7100 rpm
